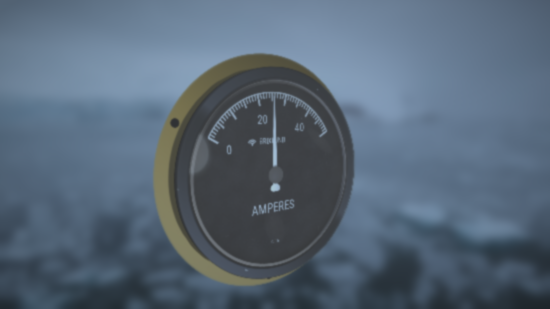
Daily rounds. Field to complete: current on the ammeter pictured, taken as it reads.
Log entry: 25 A
